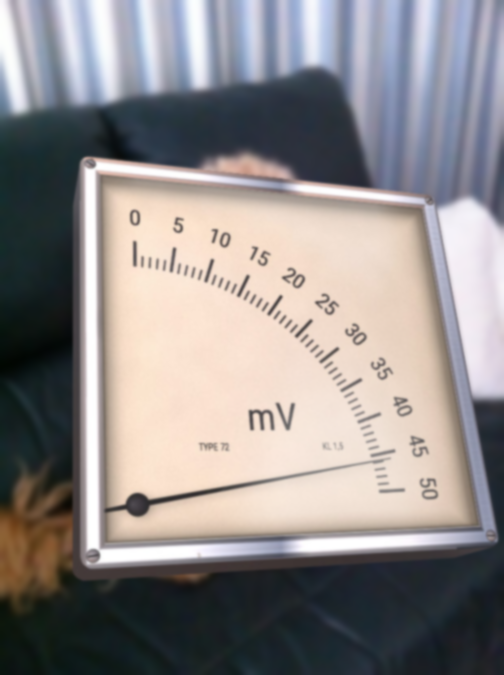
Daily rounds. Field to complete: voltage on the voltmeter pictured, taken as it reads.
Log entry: 46 mV
